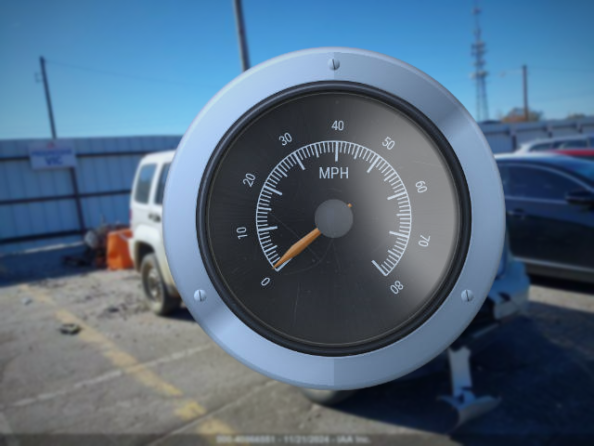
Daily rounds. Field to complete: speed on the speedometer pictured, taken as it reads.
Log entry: 1 mph
